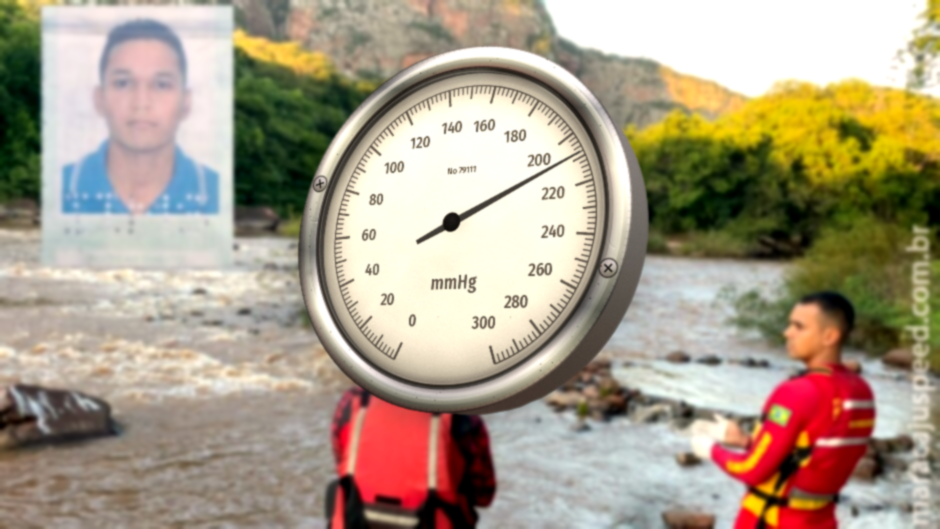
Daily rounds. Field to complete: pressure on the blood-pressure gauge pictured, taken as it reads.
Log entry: 210 mmHg
